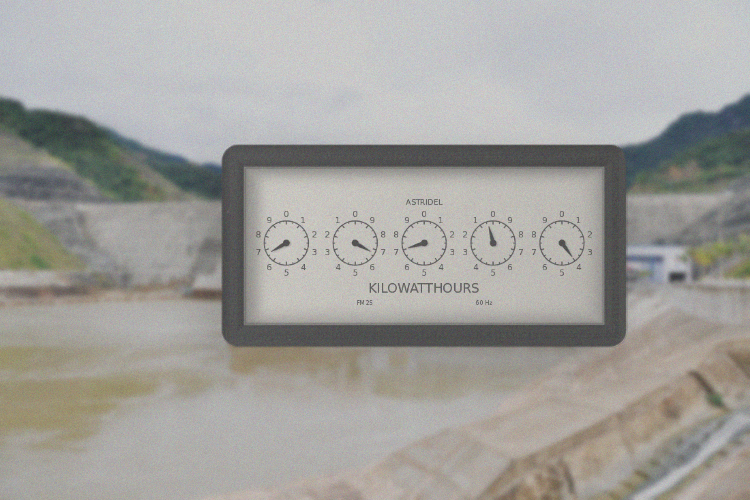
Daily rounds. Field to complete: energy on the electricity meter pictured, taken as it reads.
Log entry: 66704 kWh
